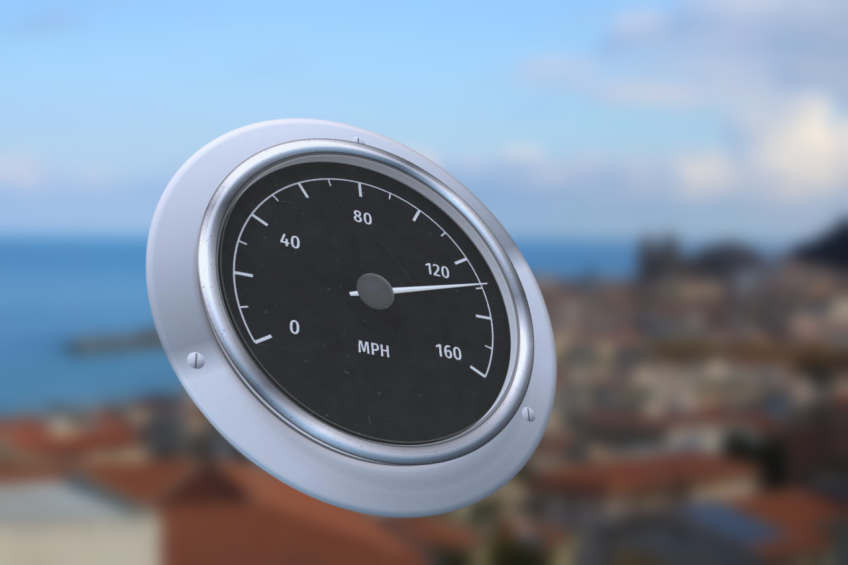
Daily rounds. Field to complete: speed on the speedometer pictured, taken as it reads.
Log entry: 130 mph
